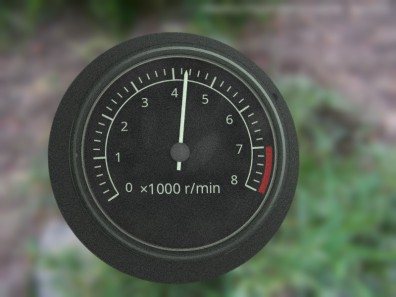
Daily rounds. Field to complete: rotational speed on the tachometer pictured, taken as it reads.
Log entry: 4300 rpm
